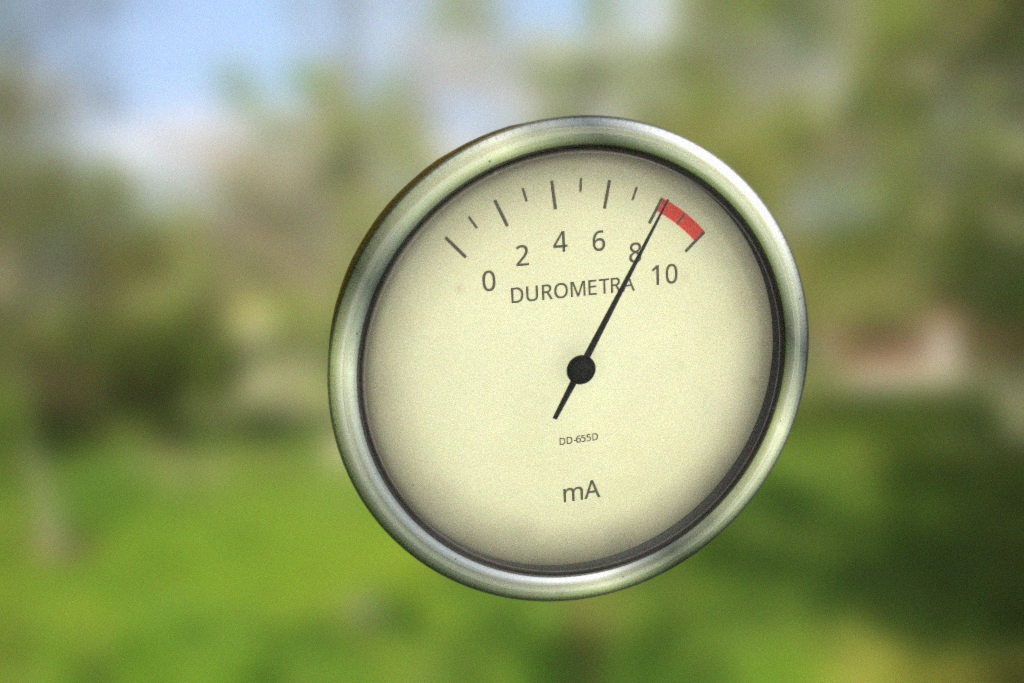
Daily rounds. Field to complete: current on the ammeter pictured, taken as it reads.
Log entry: 8 mA
